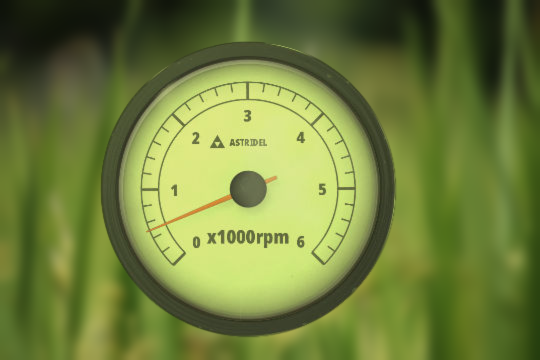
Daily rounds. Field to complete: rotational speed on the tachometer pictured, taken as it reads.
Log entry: 500 rpm
